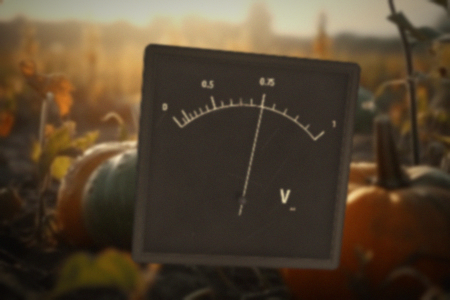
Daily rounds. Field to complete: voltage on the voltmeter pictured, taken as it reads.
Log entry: 0.75 V
